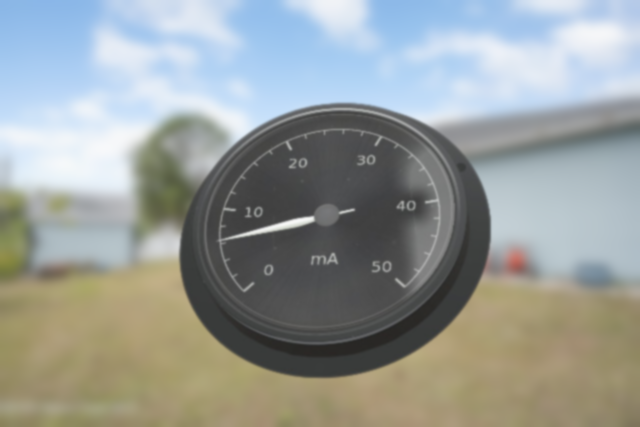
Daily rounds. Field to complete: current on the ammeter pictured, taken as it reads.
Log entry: 6 mA
